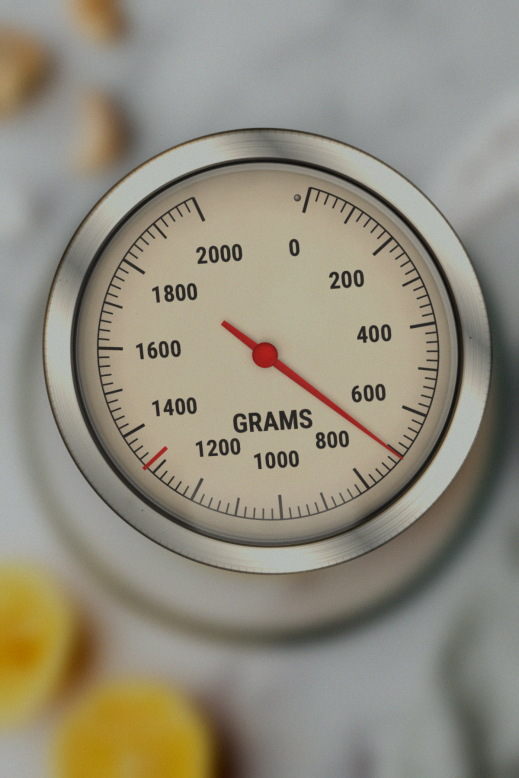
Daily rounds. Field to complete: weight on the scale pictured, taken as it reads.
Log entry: 700 g
